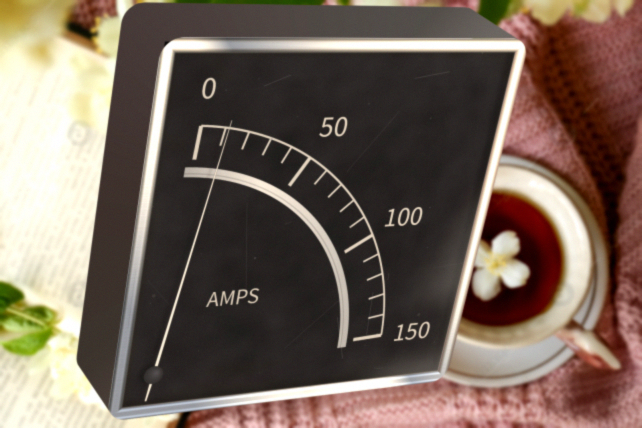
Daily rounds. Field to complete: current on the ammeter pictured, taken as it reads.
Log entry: 10 A
